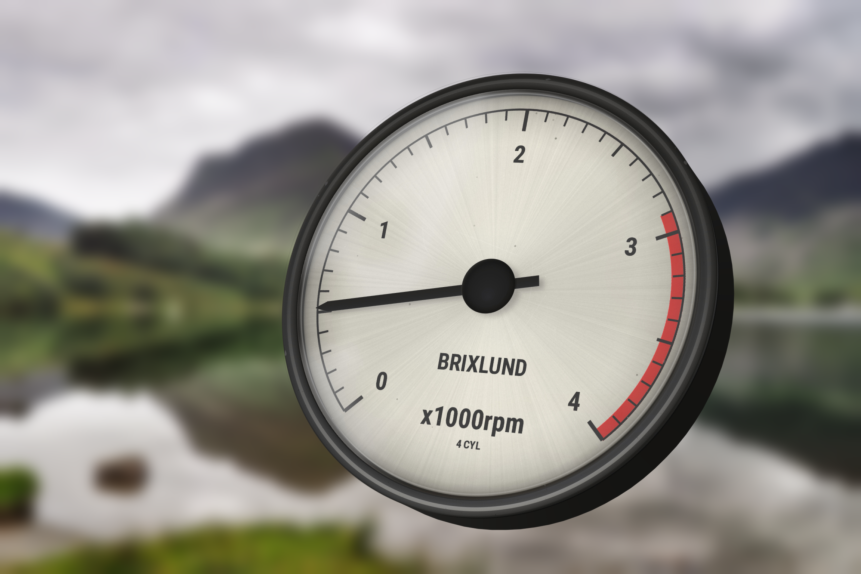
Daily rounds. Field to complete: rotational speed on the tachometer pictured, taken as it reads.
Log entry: 500 rpm
